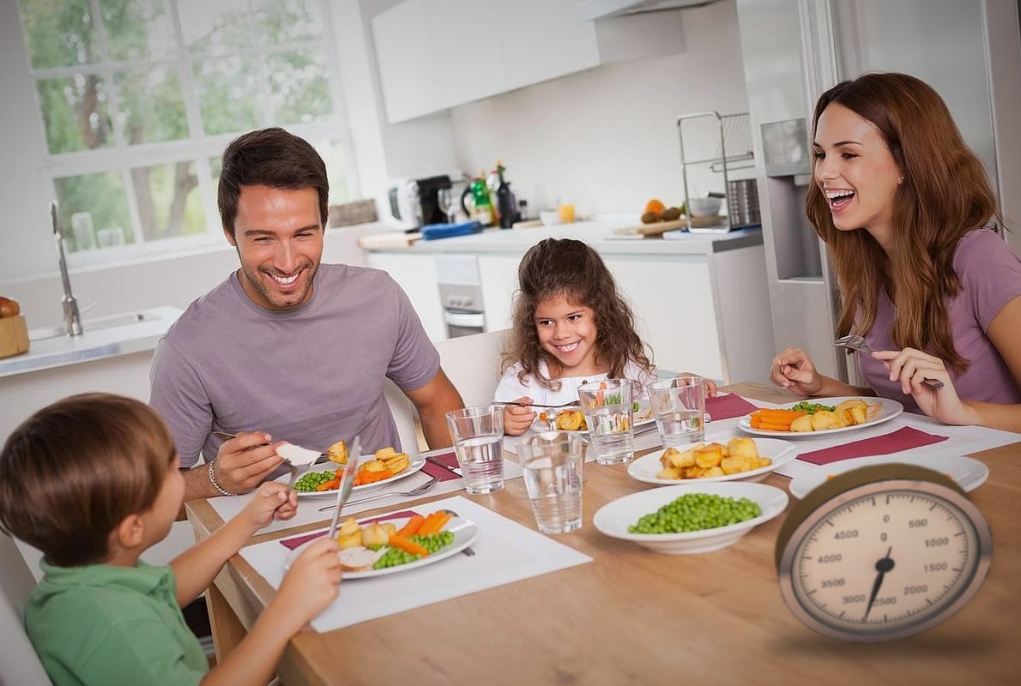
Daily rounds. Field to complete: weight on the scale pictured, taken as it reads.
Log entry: 2750 g
